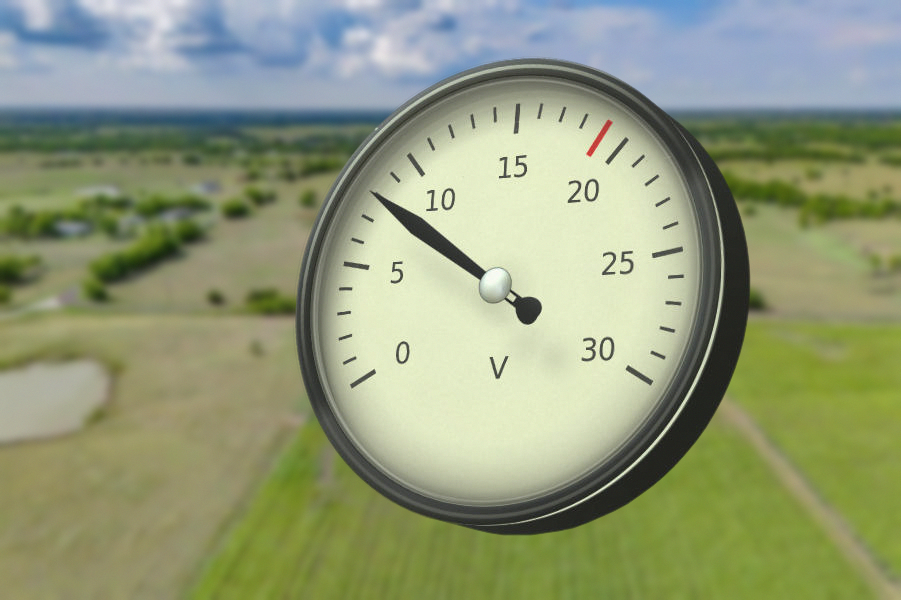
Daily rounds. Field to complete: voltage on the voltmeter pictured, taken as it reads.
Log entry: 8 V
